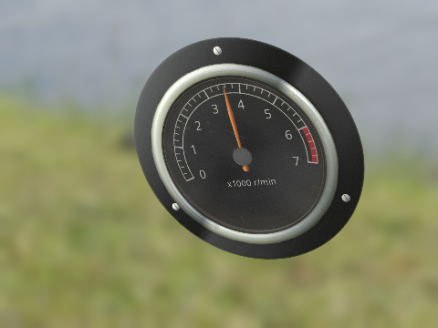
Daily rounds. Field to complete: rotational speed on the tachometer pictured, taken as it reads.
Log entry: 3600 rpm
